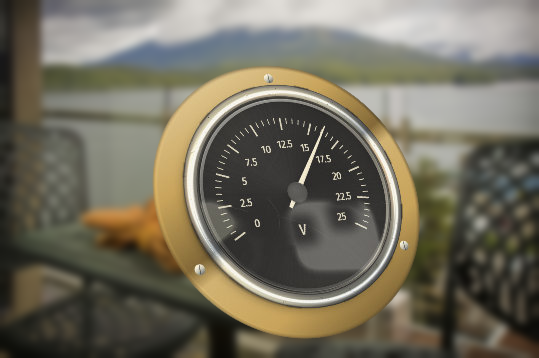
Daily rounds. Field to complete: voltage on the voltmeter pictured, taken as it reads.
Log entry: 16 V
